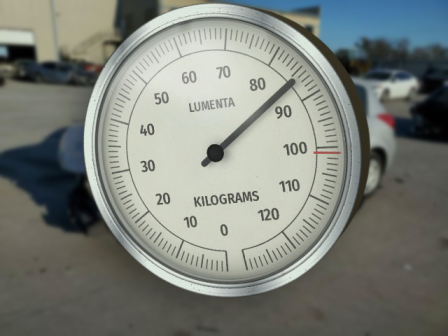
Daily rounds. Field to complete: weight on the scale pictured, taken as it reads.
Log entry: 86 kg
